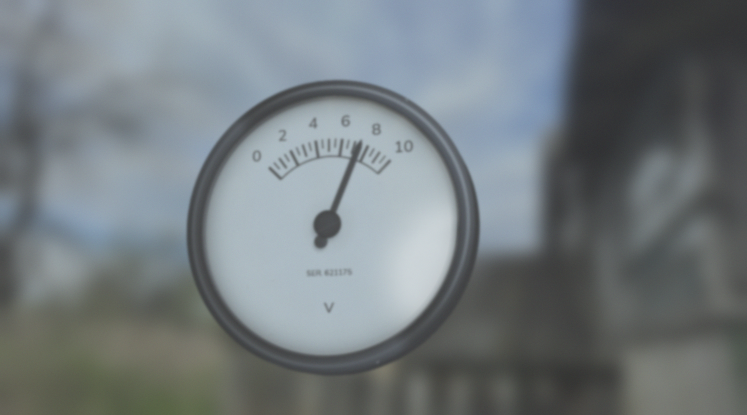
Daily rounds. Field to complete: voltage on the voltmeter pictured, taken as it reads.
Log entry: 7.5 V
